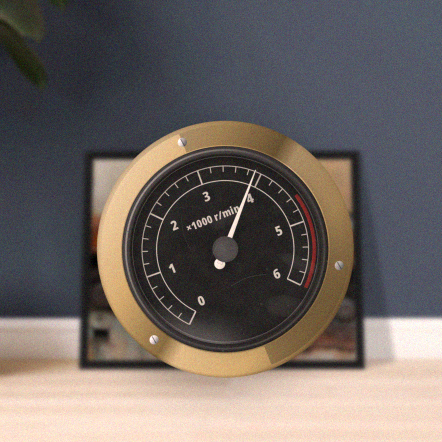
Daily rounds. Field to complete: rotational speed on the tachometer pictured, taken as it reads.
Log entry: 3900 rpm
